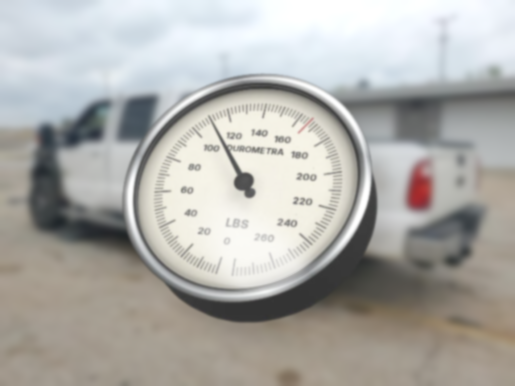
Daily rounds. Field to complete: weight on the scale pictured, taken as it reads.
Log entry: 110 lb
